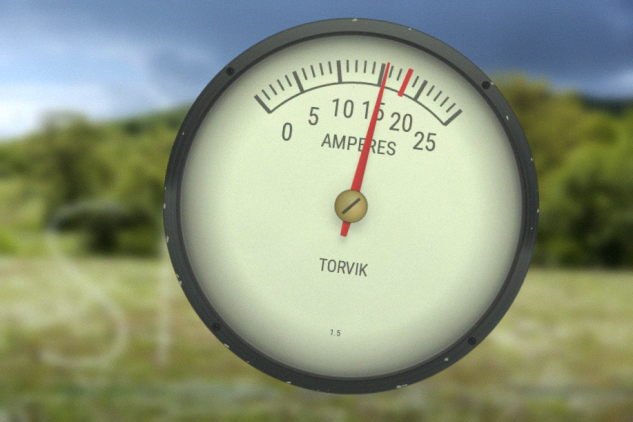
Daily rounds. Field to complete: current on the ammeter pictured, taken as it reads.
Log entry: 15.5 A
